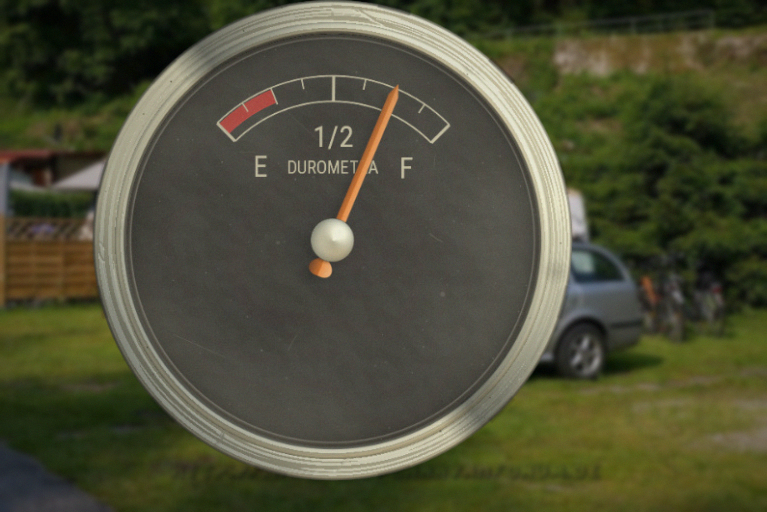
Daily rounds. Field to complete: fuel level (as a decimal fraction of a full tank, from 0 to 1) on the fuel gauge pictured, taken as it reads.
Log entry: 0.75
